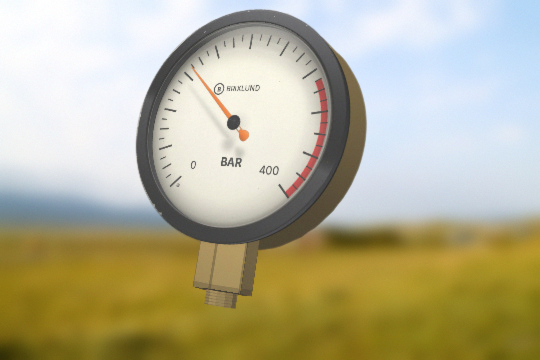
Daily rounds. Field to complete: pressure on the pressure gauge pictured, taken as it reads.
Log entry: 130 bar
